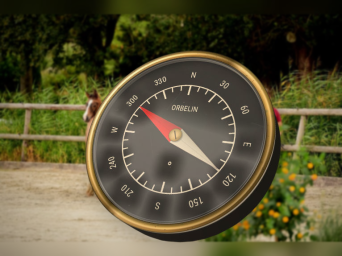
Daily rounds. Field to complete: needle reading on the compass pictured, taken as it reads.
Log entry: 300 °
